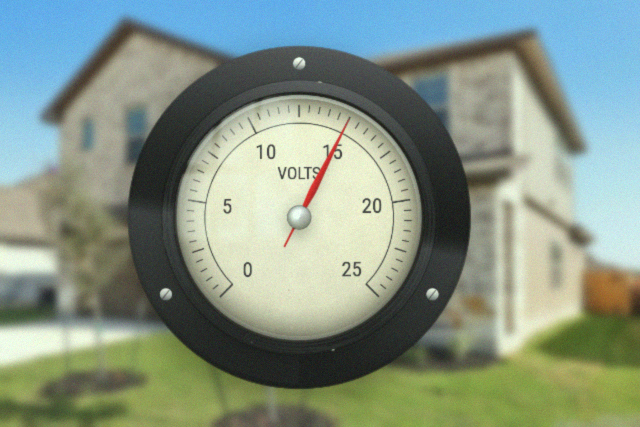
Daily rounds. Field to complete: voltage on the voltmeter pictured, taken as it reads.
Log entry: 15 V
